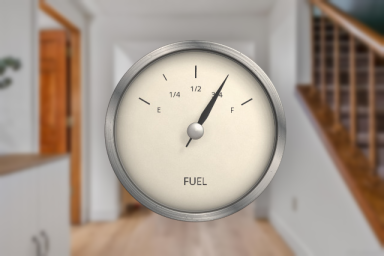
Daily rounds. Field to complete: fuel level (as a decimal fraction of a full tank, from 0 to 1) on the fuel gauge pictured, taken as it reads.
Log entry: 0.75
